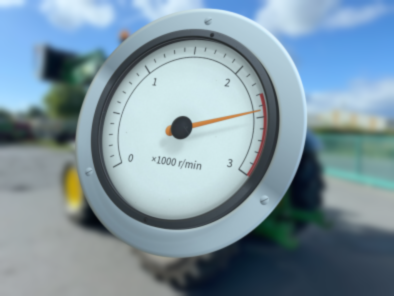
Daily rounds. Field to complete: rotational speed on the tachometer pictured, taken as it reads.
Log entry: 2450 rpm
